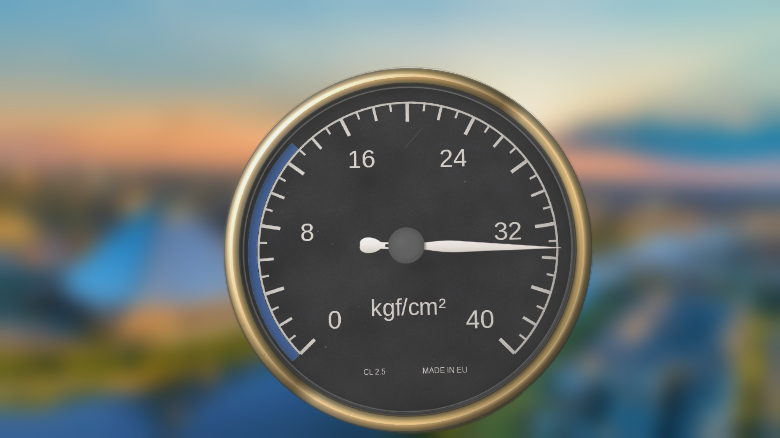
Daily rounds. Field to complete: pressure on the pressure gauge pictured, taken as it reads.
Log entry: 33.5 kg/cm²
